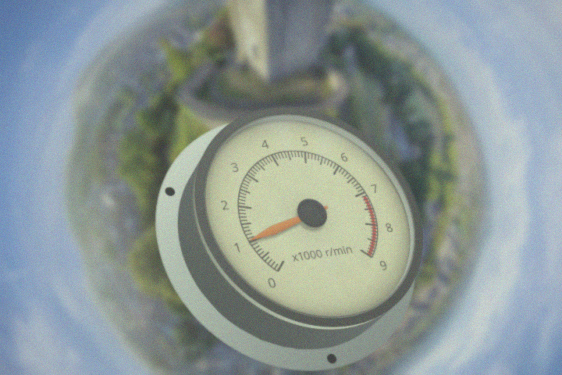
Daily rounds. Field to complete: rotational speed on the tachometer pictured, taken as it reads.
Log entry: 1000 rpm
